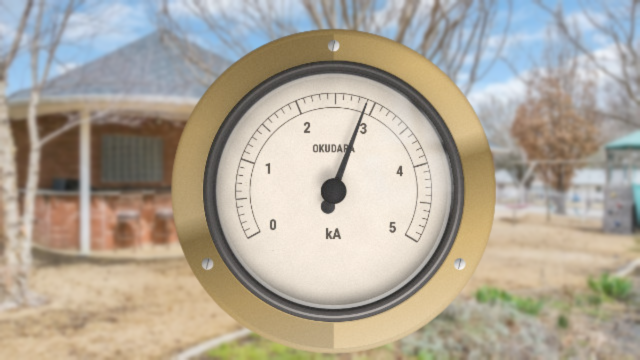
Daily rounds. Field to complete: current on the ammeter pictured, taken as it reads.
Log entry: 2.9 kA
